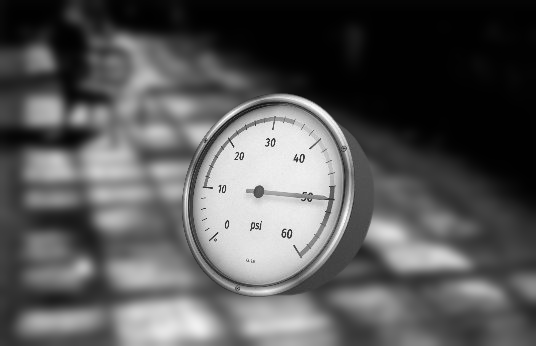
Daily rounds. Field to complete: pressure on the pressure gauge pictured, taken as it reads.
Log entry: 50 psi
